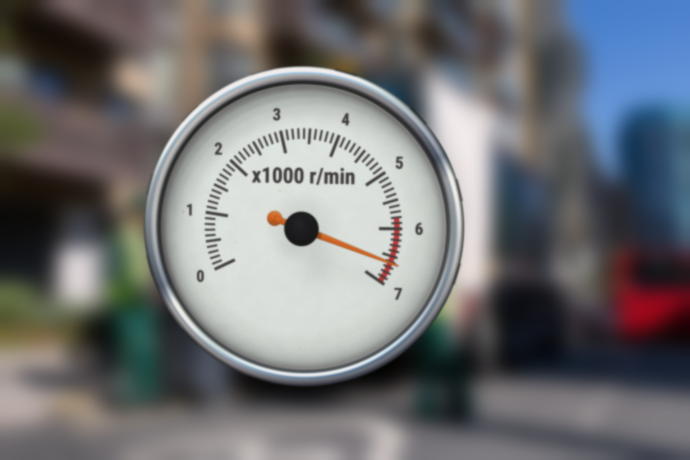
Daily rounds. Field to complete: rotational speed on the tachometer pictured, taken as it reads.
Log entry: 6600 rpm
